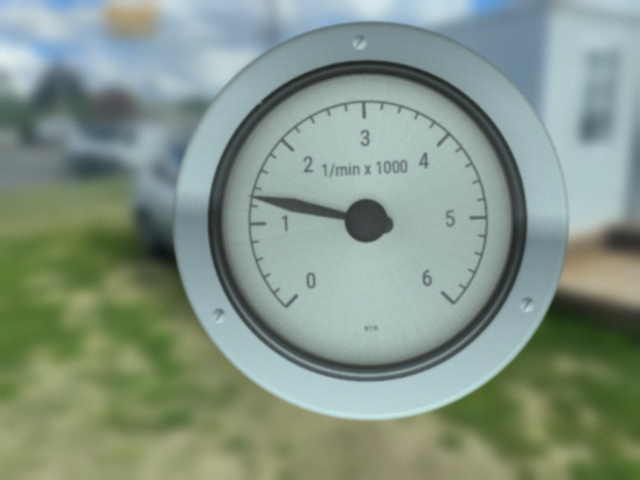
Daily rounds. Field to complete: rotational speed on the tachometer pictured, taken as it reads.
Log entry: 1300 rpm
